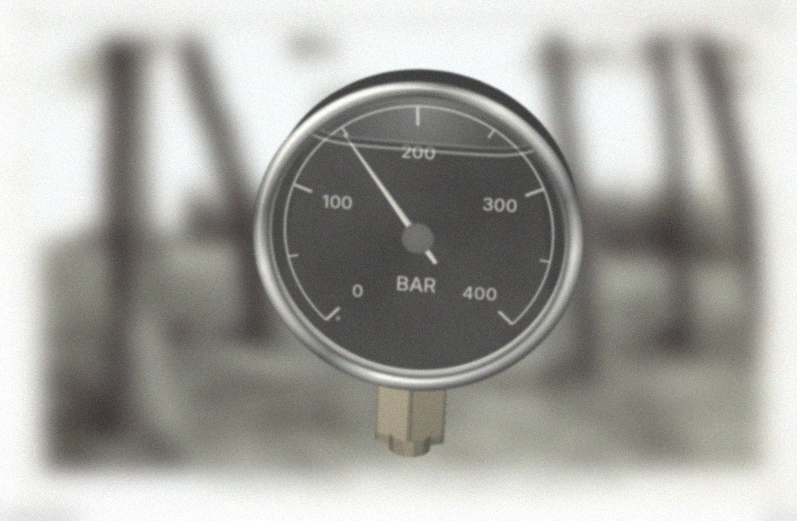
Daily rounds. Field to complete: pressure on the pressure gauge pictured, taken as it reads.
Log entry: 150 bar
